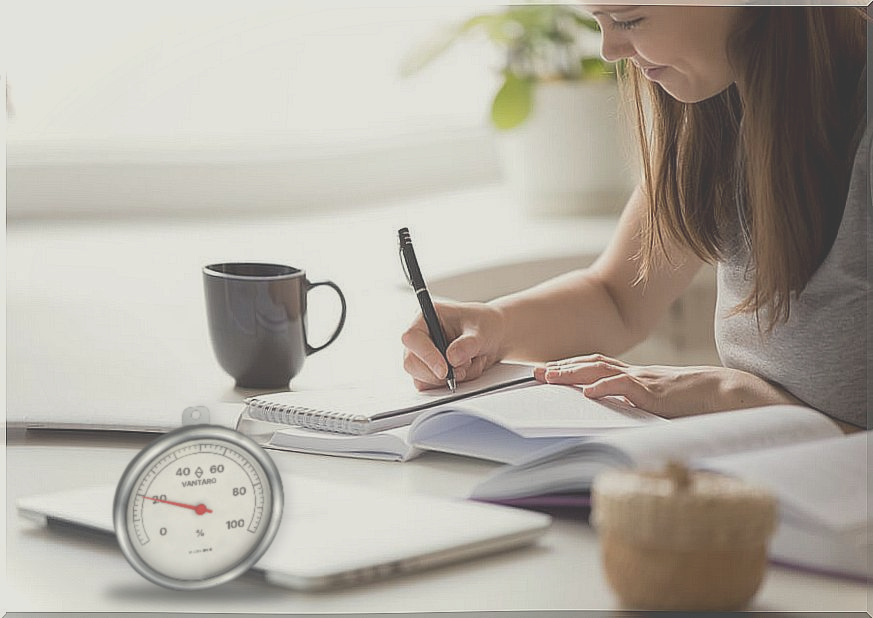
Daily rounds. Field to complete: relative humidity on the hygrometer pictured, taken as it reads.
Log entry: 20 %
